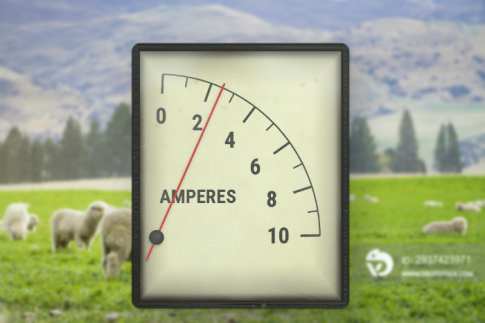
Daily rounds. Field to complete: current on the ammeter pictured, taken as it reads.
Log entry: 2.5 A
